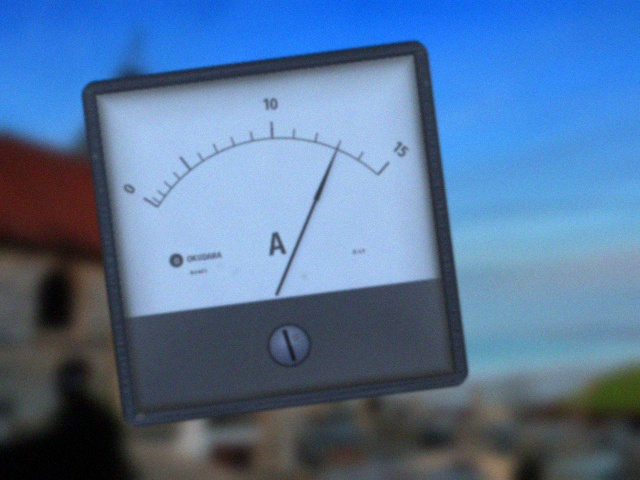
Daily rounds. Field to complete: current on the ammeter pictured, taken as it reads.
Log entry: 13 A
